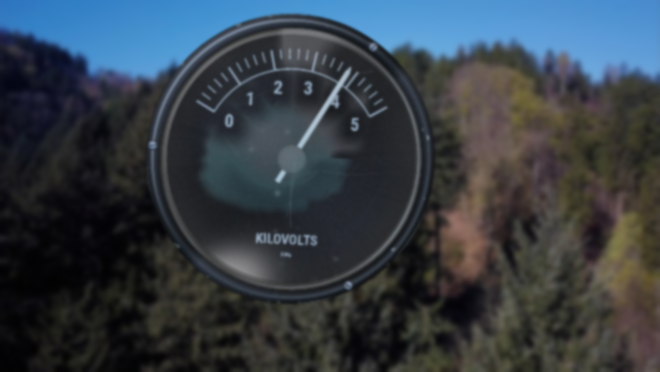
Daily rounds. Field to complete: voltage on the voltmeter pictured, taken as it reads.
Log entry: 3.8 kV
